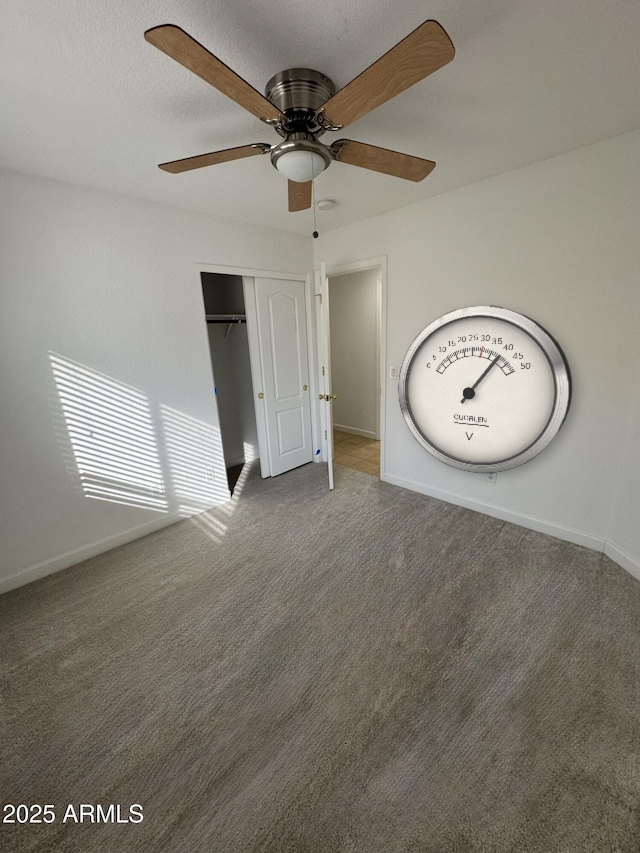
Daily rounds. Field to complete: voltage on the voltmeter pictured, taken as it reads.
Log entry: 40 V
